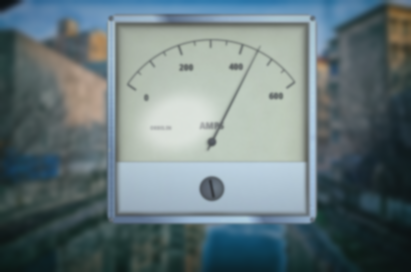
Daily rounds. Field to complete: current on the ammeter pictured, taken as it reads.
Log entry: 450 A
